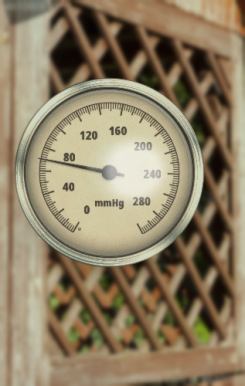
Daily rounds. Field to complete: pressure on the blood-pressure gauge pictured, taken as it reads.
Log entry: 70 mmHg
